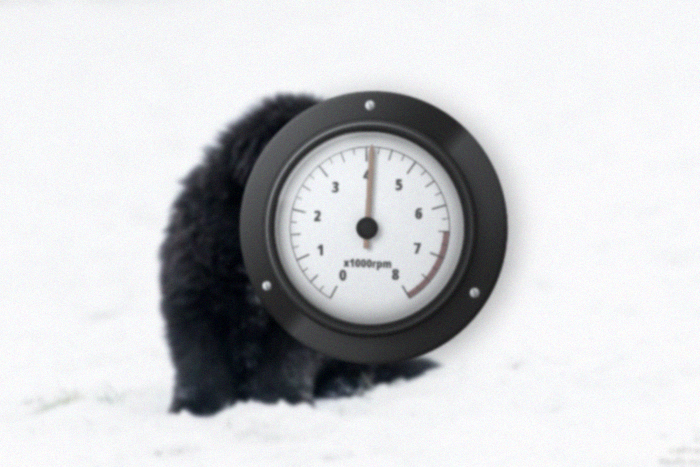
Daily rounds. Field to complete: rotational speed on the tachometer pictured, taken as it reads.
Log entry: 4125 rpm
